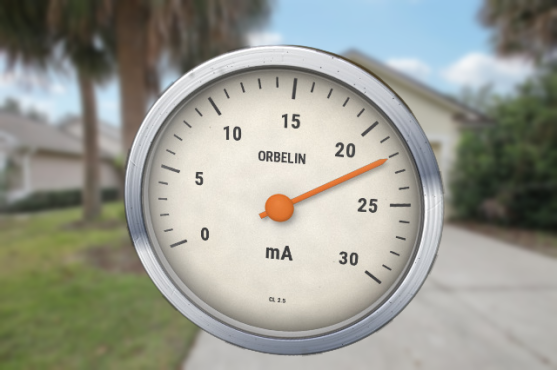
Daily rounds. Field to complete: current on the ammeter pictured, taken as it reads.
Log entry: 22 mA
